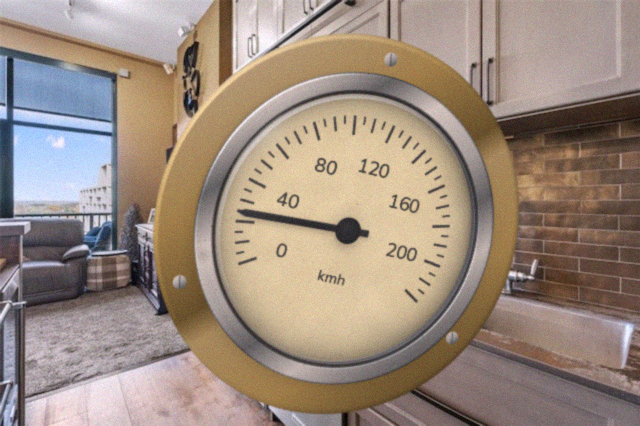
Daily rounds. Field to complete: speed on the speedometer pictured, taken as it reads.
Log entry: 25 km/h
